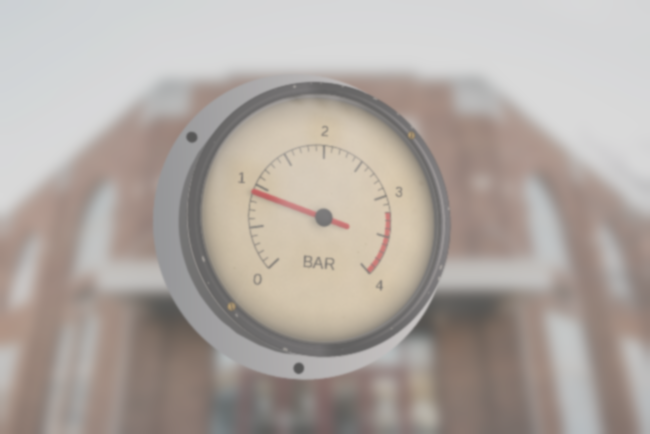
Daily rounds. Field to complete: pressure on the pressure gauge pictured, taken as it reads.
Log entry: 0.9 bar
